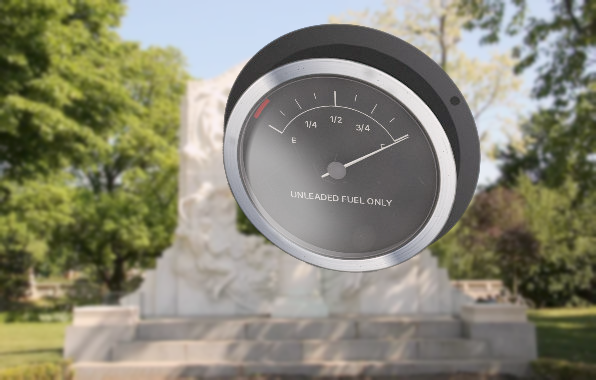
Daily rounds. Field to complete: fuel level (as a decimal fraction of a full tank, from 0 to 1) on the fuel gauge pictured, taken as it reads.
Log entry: 1
